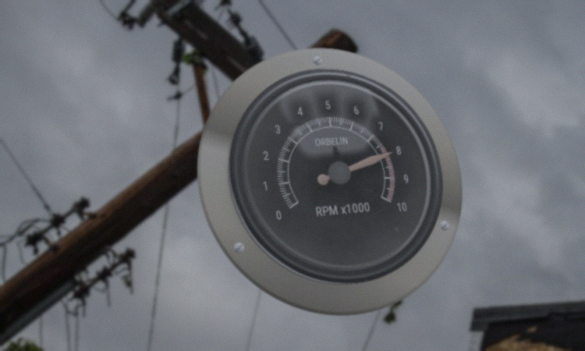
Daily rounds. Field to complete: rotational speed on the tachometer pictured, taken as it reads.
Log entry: 8000 rpm
